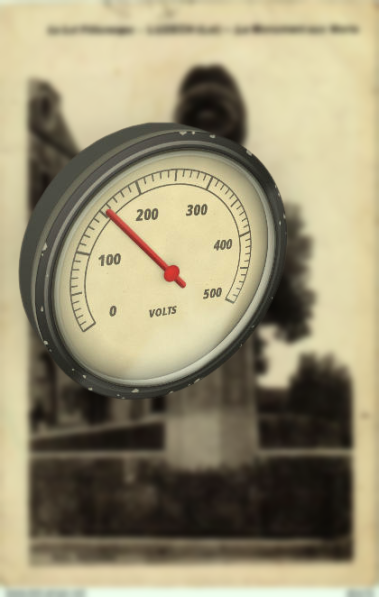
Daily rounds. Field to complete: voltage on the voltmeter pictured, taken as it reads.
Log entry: 155 V
